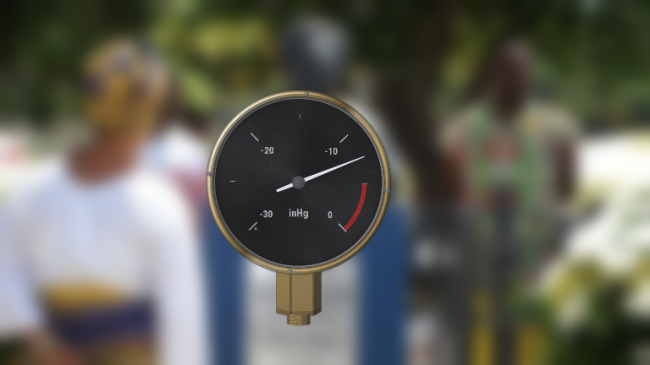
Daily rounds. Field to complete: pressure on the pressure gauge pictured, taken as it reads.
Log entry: -7.5 inHg
